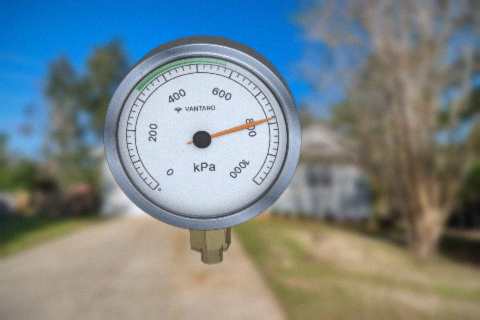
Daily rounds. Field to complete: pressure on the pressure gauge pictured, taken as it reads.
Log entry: 780 kPa
